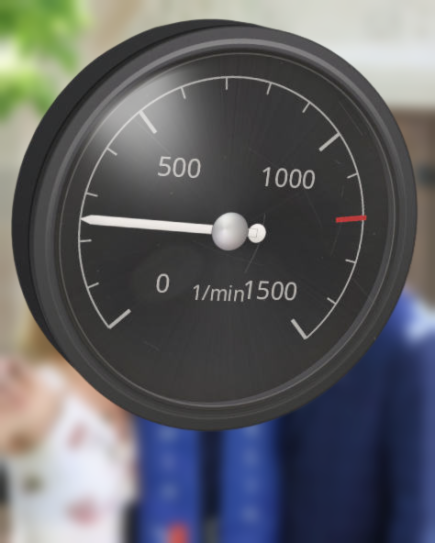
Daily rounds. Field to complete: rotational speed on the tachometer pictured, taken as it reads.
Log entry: 250 rpm
